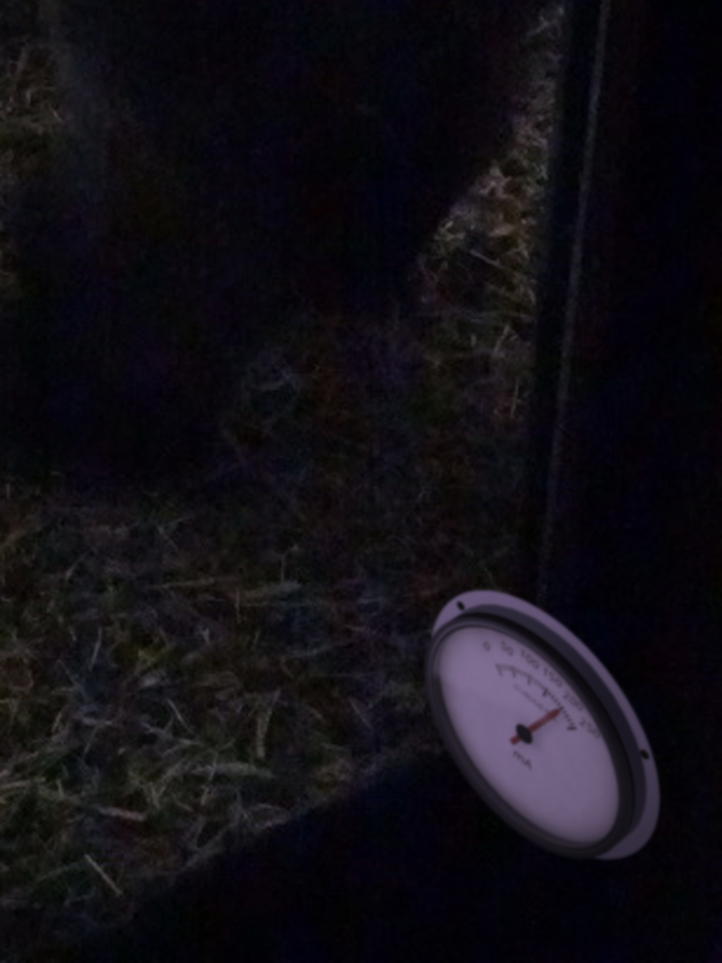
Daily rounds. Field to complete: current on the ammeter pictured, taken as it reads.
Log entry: 200 mA
